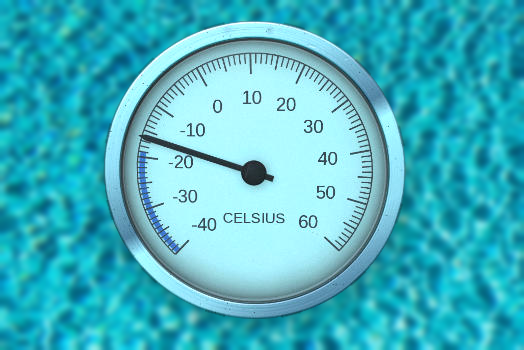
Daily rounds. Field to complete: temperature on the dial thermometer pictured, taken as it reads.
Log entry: -16 °C
